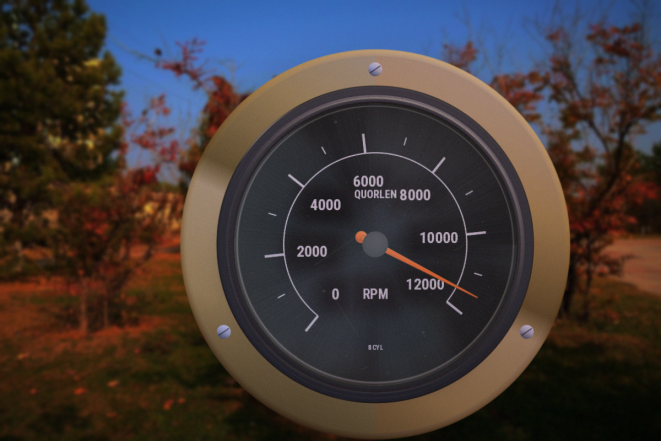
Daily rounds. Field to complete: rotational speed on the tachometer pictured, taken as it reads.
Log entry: 11500 rpm
